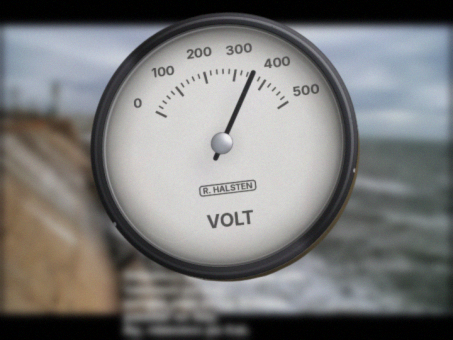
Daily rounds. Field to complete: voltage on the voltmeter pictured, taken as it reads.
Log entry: 360 V
